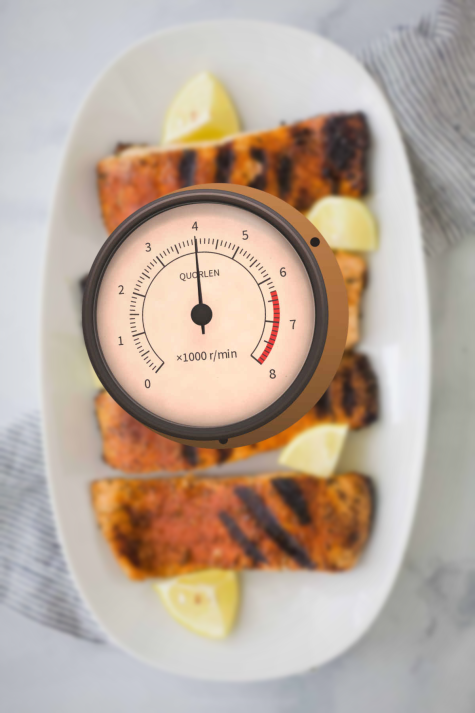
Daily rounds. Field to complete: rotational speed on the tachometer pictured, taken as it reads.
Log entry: 4000 rpm
